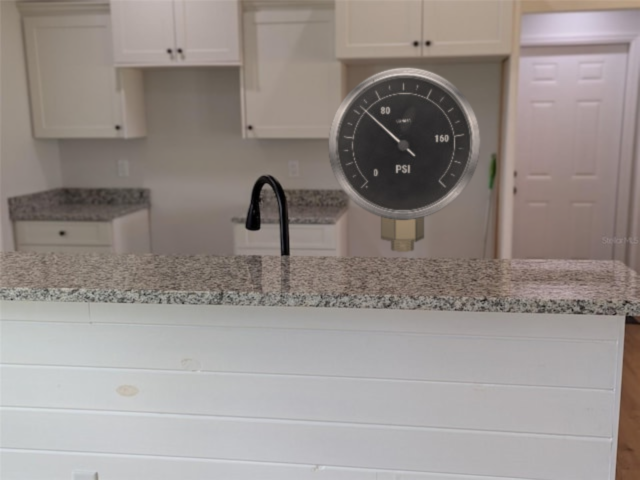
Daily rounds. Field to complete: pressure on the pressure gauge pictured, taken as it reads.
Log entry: 65 psi
